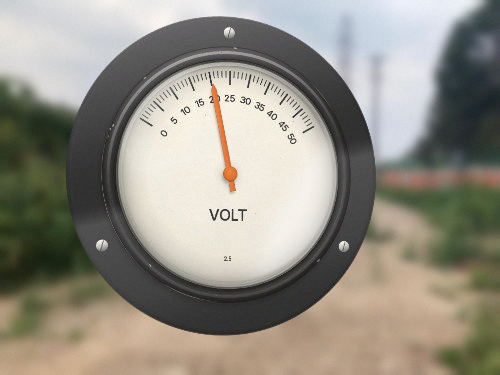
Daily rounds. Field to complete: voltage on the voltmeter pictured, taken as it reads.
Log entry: 20 V
